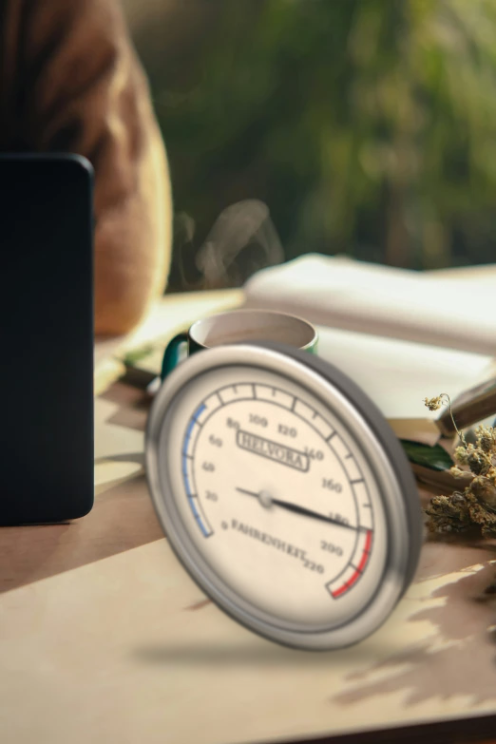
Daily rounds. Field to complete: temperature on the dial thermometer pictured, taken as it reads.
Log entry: 180 °F
